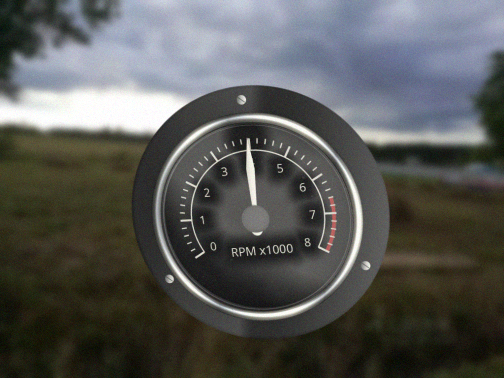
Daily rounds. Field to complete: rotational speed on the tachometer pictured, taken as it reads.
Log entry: 4000 rpm
